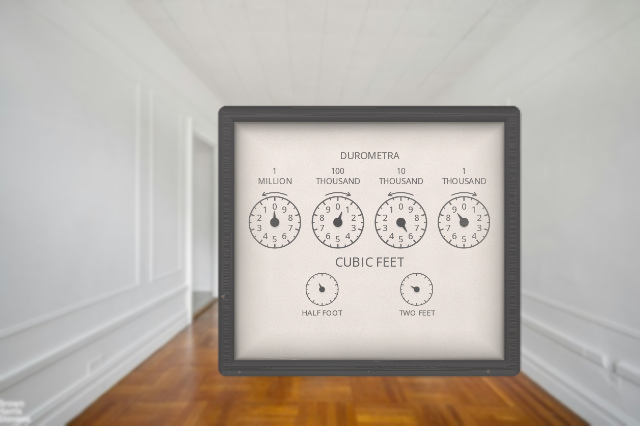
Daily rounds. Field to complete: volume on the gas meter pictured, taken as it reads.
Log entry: 5900 ft³
